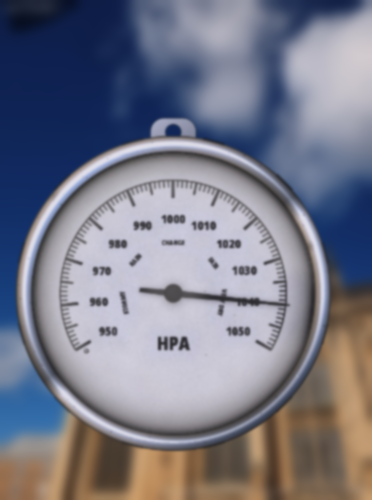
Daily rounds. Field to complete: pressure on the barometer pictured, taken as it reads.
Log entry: 1040 hPa
